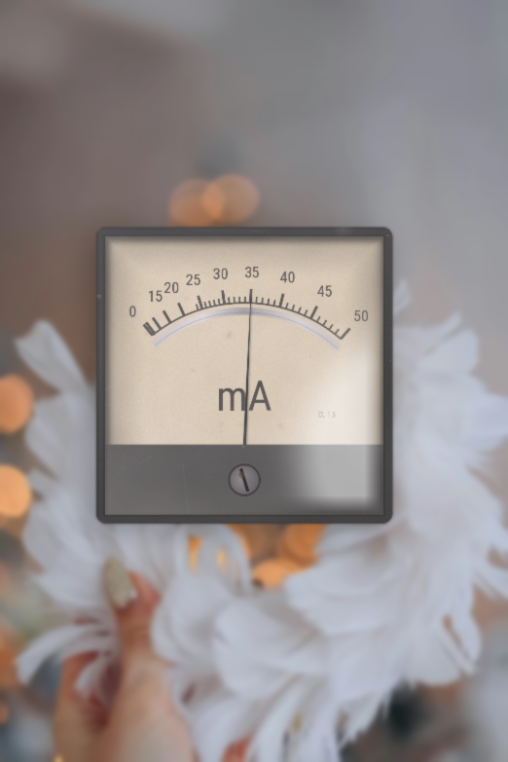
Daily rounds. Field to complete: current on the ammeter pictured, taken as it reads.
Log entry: 35 mA
